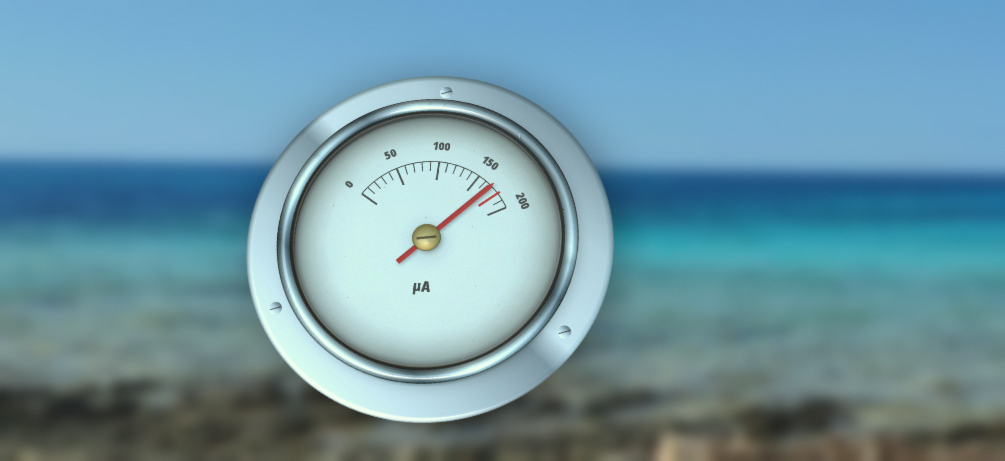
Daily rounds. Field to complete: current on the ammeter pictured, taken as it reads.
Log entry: 170 µA
